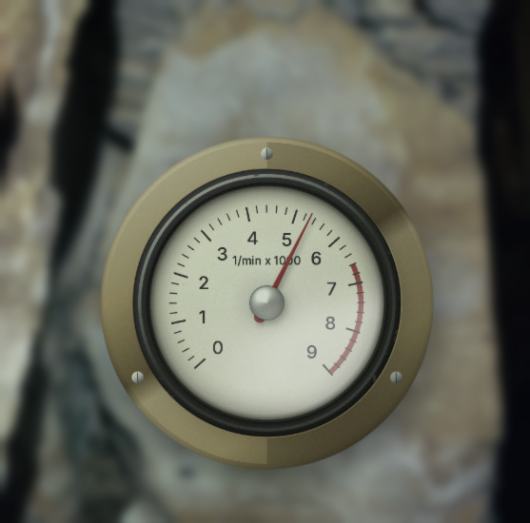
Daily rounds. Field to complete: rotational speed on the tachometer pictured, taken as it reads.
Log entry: 5300 rpm
